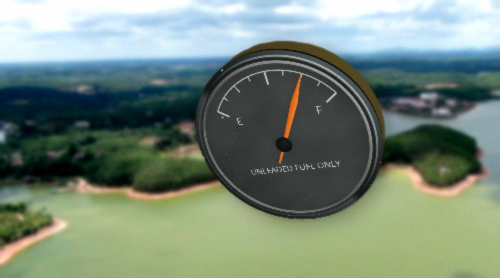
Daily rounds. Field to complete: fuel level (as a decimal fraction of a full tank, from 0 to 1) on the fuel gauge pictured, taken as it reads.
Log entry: 0.75
